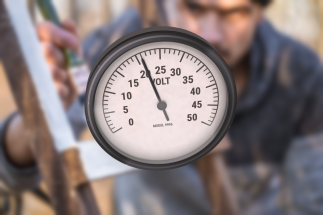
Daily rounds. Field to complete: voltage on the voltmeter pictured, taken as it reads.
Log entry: 21 V
